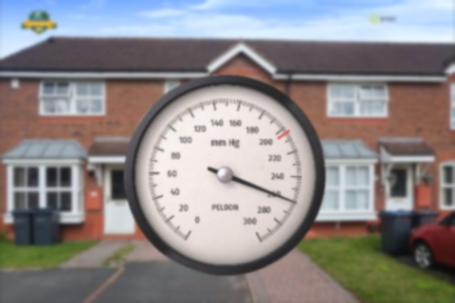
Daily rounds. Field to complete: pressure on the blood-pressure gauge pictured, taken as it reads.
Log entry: 260 mmHg
